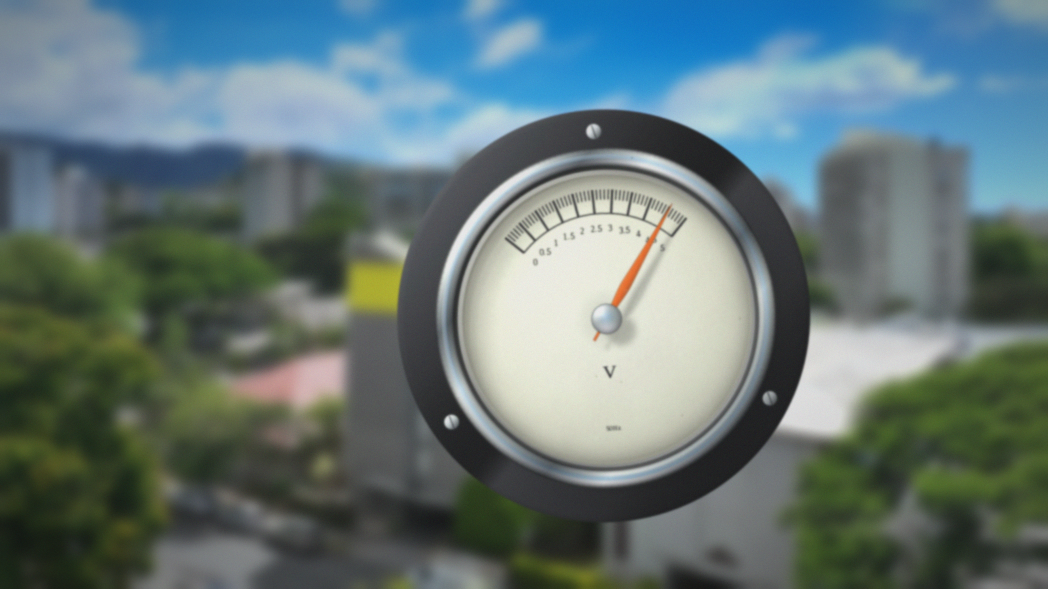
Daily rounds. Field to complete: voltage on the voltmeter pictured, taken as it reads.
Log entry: 4.5 V
